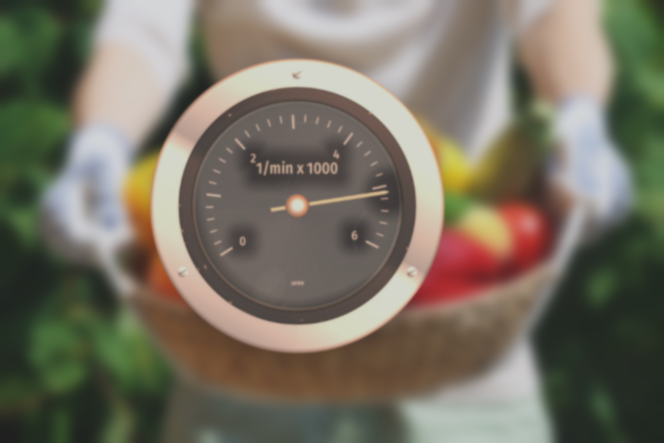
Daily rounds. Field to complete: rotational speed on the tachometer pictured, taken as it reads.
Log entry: 5100 rpm
